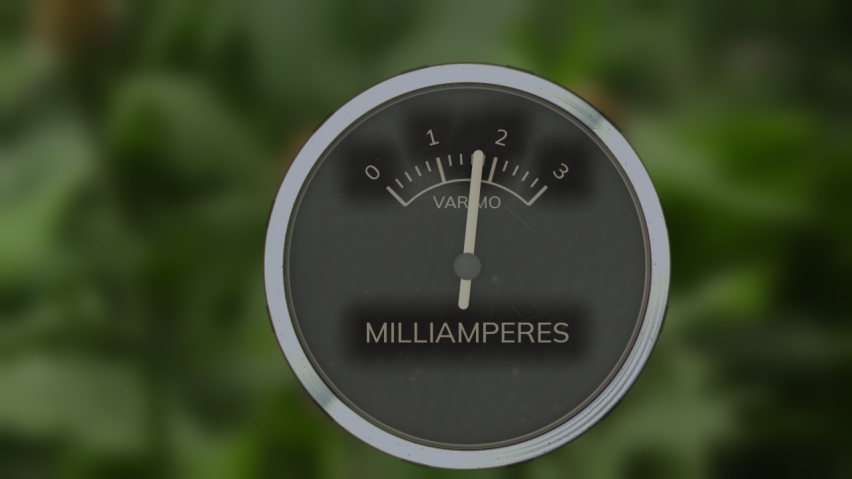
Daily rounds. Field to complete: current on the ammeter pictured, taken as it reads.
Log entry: 1.7 mA
